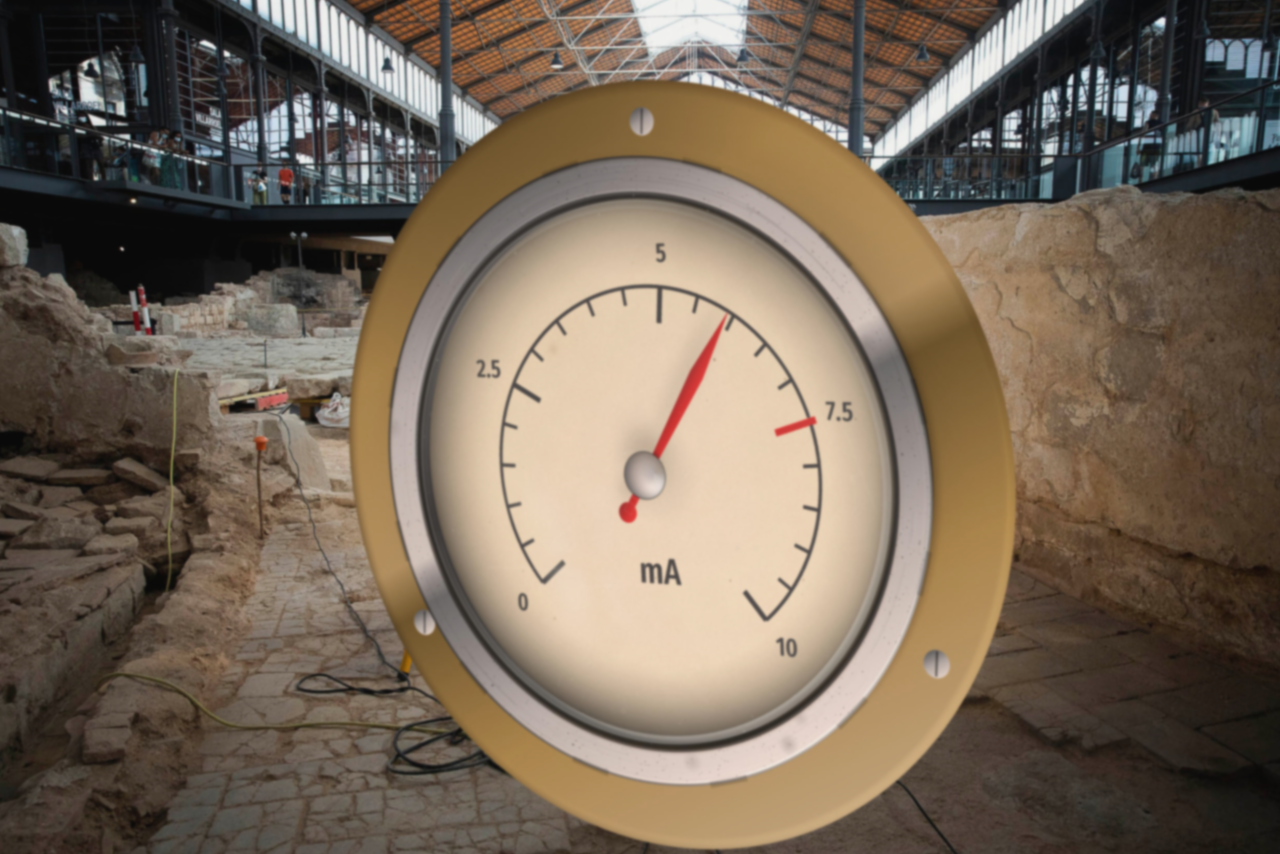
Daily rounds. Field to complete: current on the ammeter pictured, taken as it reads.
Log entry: 6 mA
